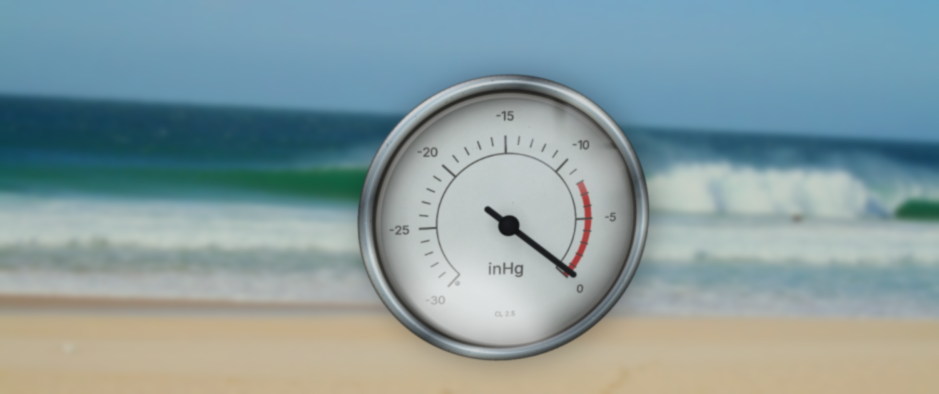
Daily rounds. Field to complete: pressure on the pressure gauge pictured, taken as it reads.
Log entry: -0.5 inHg
